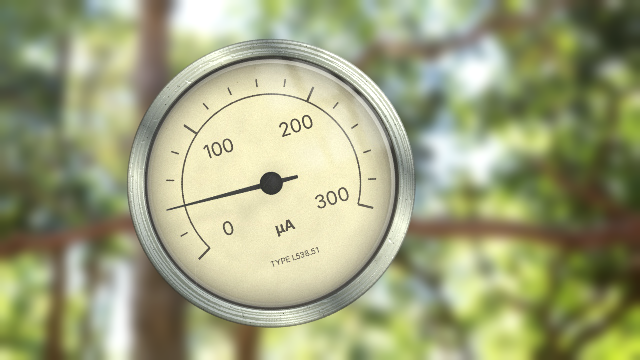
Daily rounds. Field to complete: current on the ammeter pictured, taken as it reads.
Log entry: 40 µA
